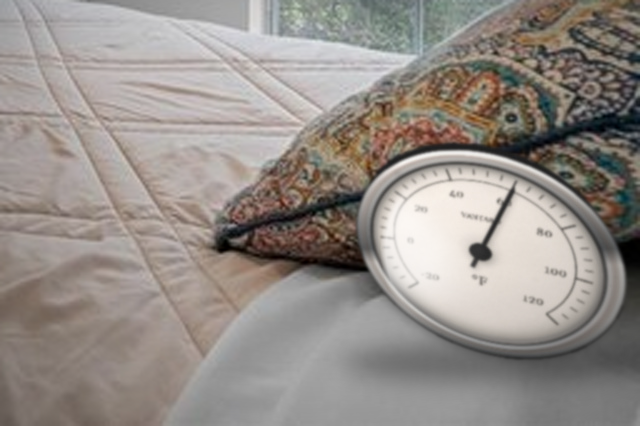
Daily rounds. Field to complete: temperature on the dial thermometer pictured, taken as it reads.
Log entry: 60 °F
